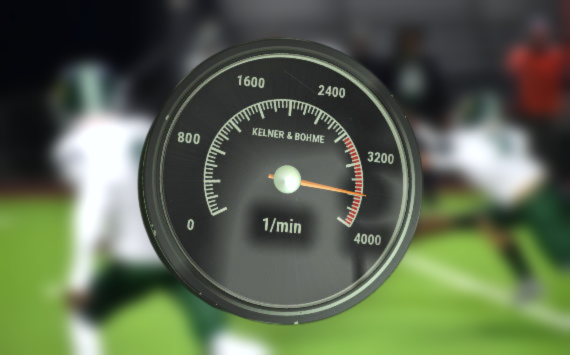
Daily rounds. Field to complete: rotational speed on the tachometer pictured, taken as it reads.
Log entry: 3600 rpm
